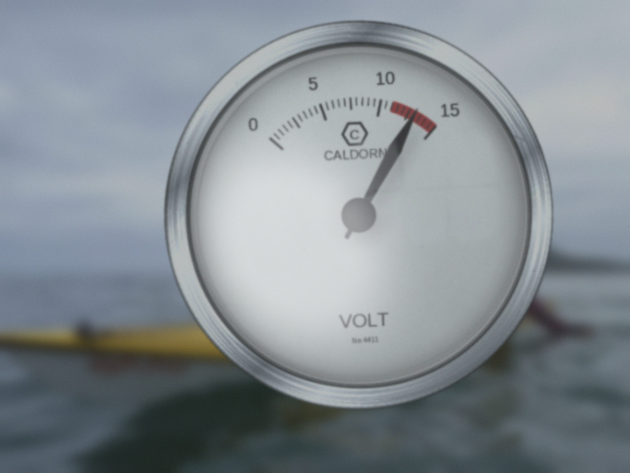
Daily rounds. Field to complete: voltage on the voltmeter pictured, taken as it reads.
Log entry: 13 V
